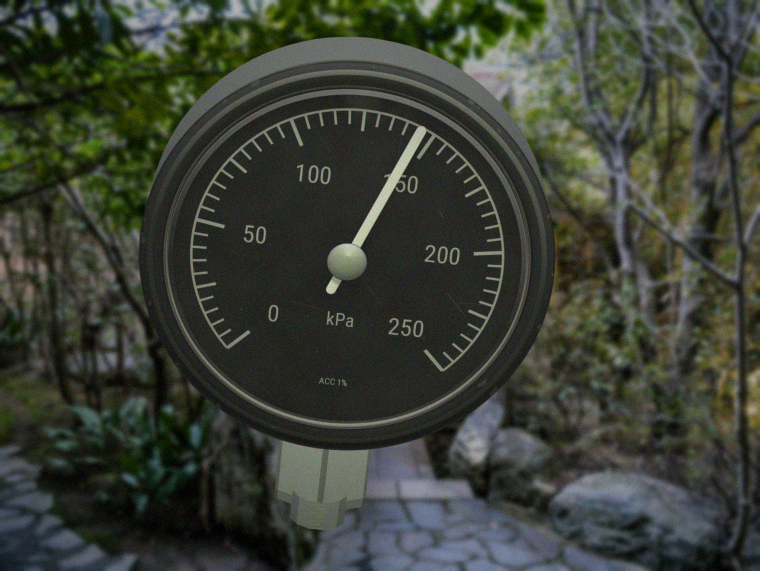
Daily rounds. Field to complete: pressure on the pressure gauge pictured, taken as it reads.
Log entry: 145 kPa
